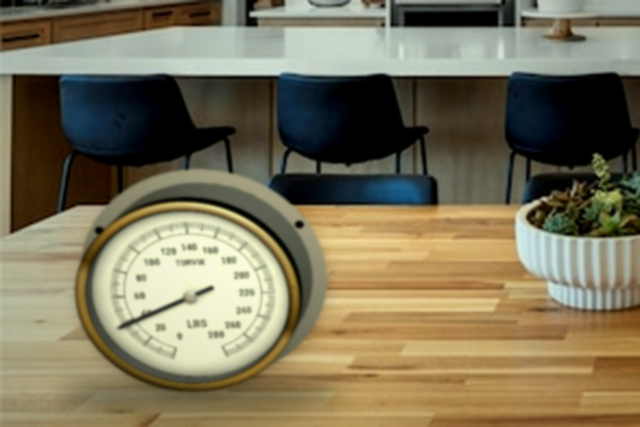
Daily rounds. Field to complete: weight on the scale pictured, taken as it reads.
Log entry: 40 lb
